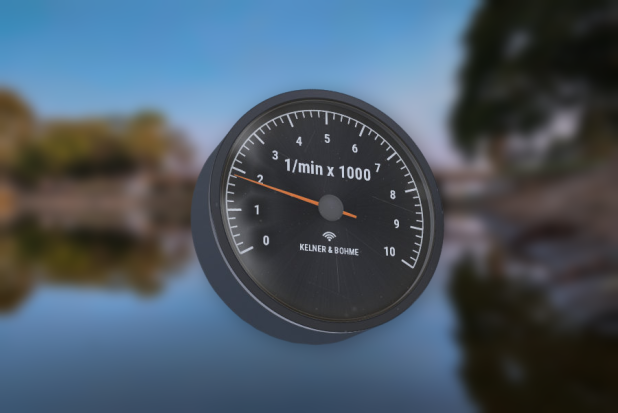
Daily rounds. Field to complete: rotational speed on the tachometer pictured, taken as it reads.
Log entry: 1800 rpm
